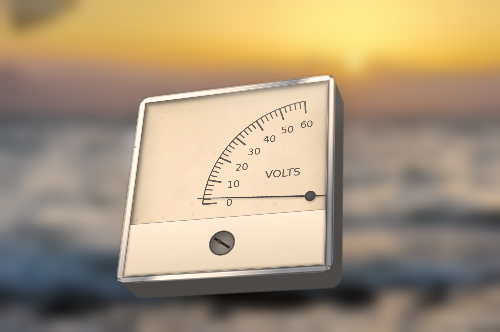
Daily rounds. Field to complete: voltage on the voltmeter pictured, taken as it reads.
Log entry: 2 V
